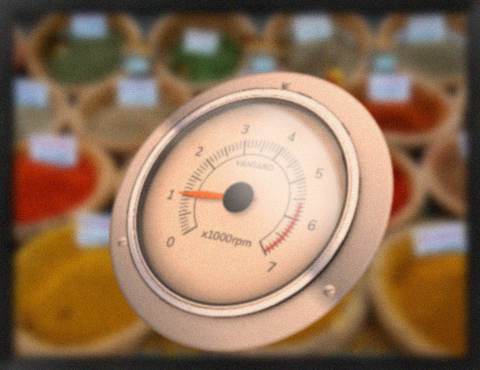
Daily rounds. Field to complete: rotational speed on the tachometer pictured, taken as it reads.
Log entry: 1000 rpm
